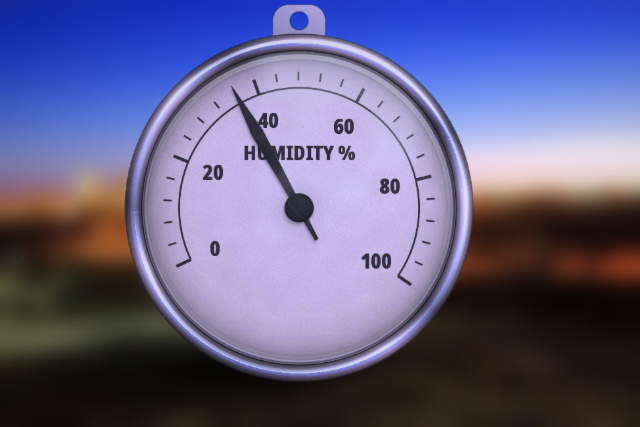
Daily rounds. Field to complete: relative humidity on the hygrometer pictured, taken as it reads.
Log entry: 36 %
